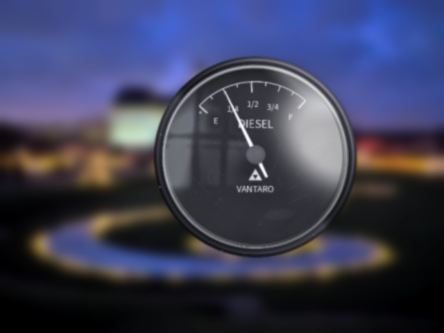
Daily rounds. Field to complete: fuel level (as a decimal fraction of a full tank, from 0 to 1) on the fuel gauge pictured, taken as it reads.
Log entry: 0.25
